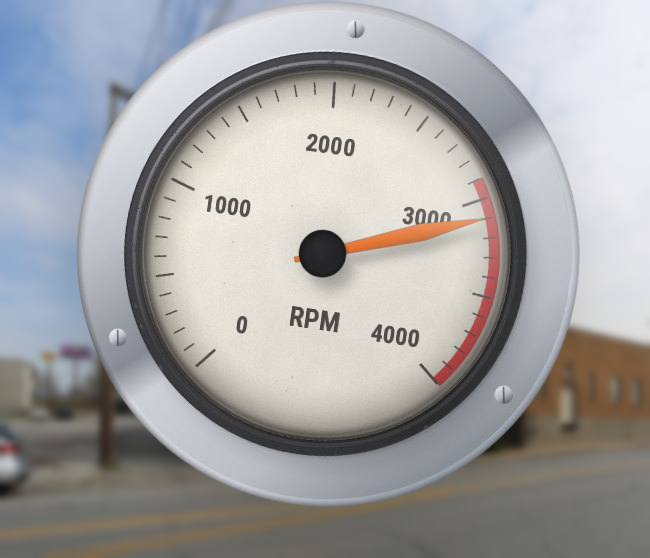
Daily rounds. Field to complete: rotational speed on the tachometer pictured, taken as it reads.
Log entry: 3100 rpm
